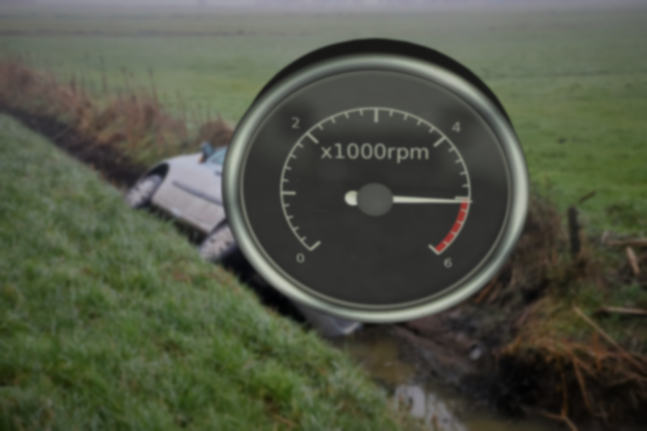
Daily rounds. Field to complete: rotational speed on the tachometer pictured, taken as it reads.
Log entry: 5000 rpm
